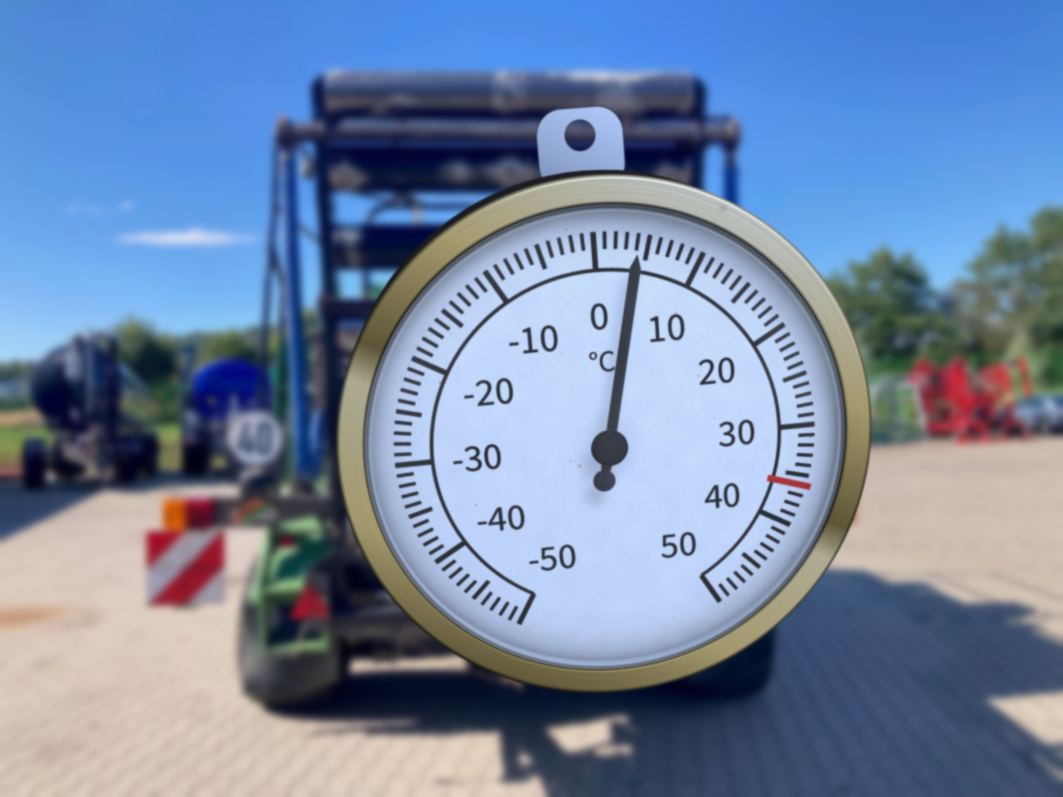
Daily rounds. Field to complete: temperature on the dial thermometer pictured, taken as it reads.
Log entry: 4 °C
